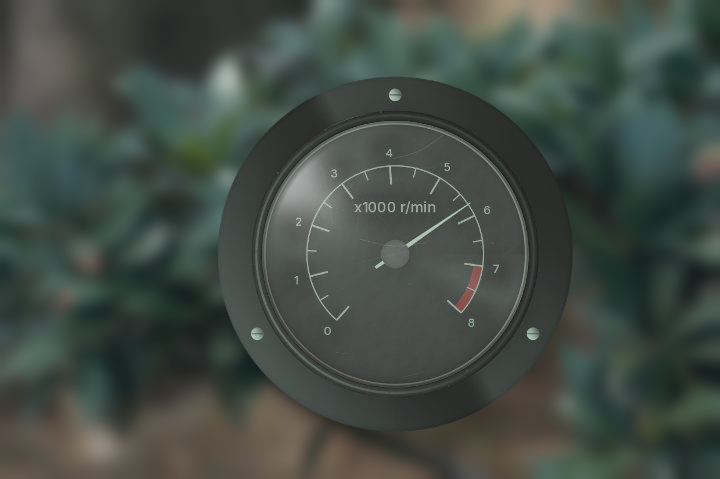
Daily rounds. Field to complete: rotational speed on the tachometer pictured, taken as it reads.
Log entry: 5750 rpm
